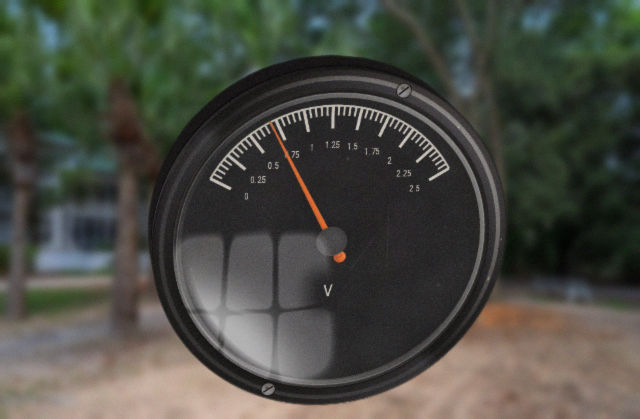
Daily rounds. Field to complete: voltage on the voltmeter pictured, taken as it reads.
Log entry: 0.7 V
